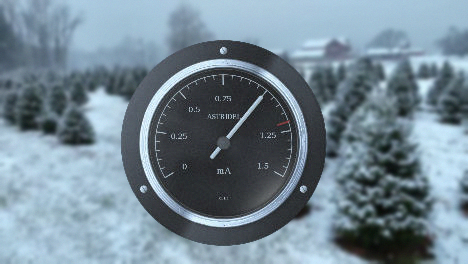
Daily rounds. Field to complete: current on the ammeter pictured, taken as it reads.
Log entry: 1 mA
